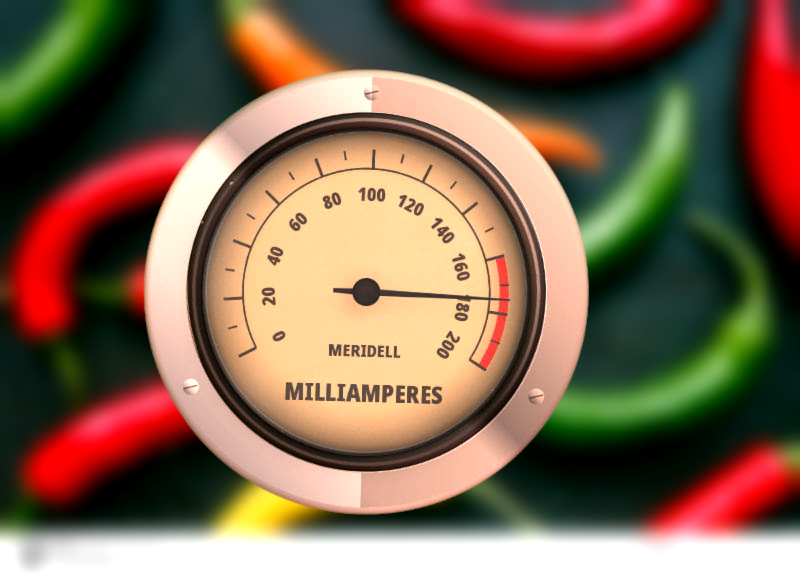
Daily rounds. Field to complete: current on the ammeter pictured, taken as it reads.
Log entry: 175 mA
